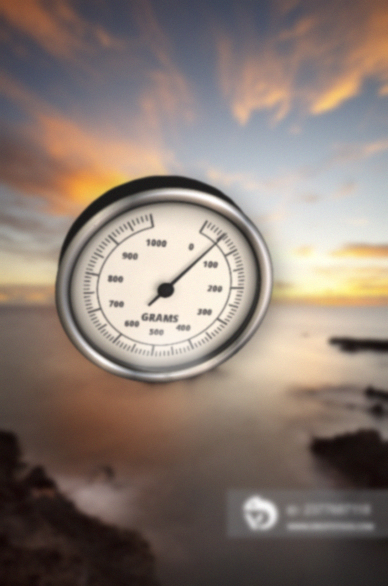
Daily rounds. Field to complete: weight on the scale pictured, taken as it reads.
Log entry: 50 g
